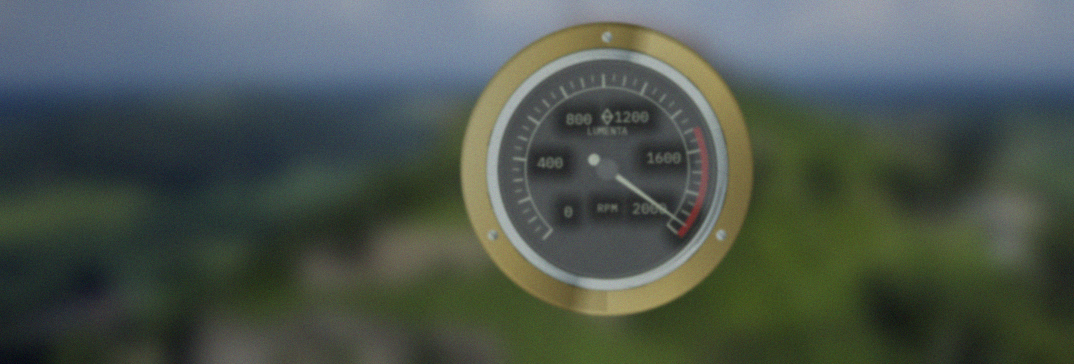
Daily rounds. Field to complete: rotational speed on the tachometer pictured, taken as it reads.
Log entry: 1950 rpm
